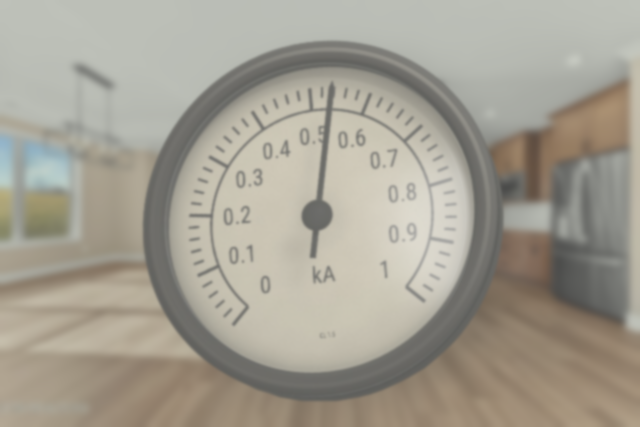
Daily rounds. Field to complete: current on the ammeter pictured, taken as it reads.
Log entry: 0.54 kA
